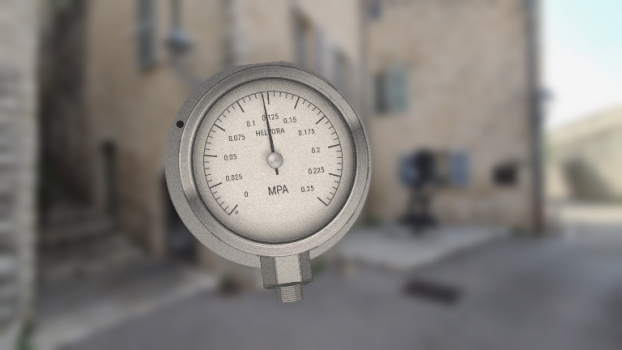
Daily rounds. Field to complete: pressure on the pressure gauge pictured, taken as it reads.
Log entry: 0.12 MPa
